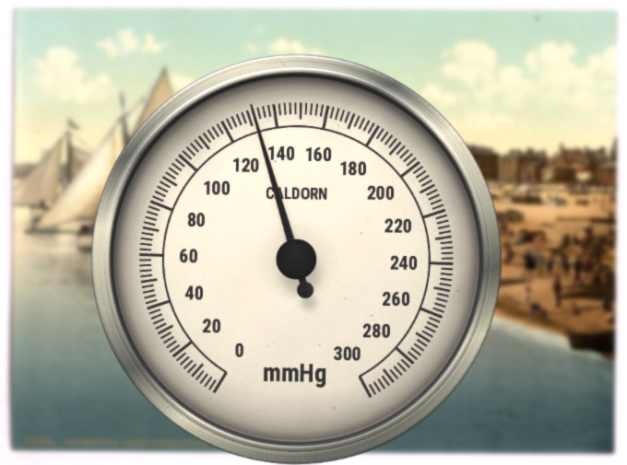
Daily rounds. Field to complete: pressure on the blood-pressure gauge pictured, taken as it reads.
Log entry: 132 mmHg
